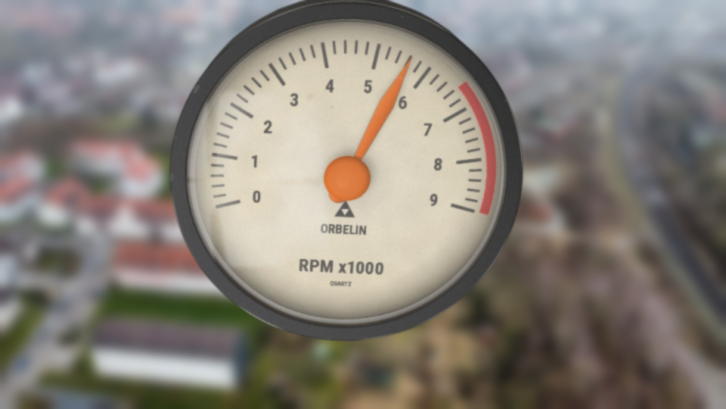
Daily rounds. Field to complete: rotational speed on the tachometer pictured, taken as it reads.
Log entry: 5600 rpm
